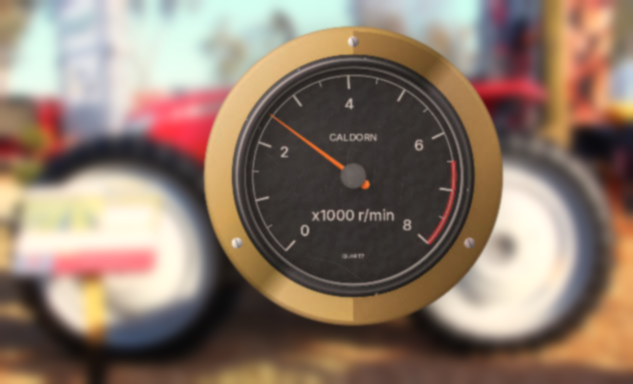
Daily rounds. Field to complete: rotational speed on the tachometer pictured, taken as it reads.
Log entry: 2500 rpm
